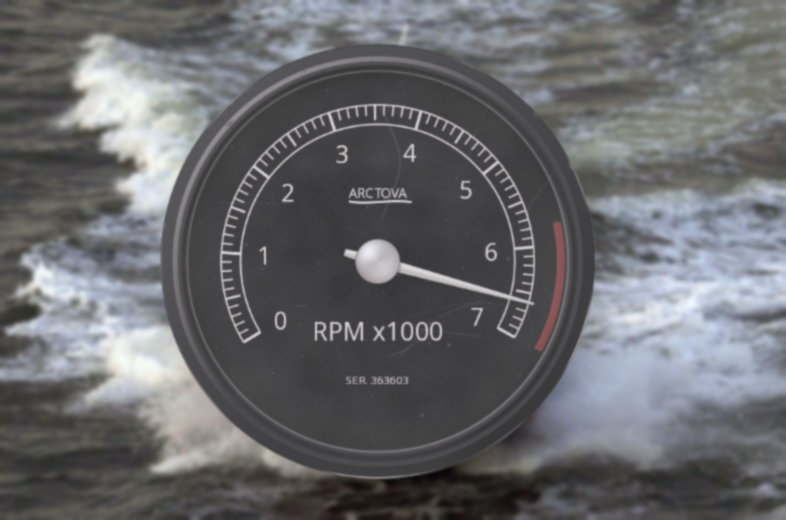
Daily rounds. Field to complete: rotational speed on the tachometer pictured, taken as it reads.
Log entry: 6600 rpm
